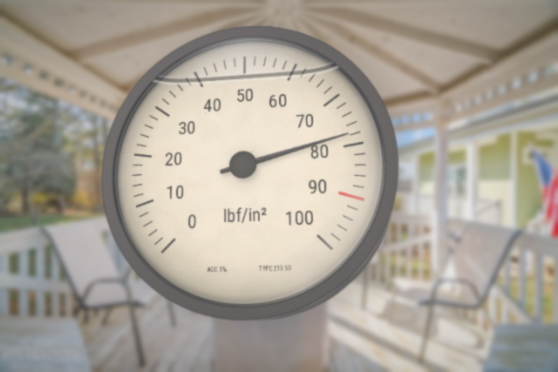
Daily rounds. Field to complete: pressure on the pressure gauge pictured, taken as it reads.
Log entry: 78 psi
